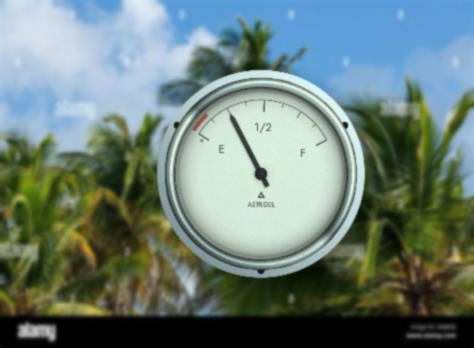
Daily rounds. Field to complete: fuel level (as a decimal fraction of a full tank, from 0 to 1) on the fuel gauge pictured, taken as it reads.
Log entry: 0.25
